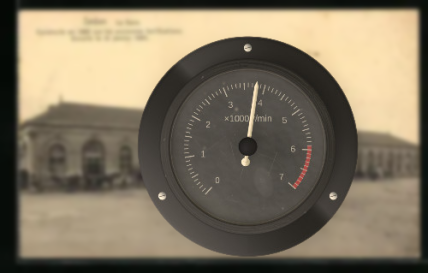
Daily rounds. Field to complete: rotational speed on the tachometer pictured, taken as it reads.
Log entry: 3800 rpm
